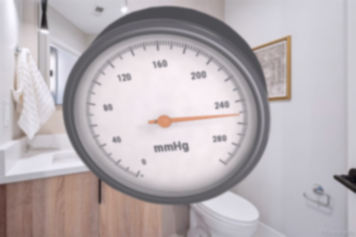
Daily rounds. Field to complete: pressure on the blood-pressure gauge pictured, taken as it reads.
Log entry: 250 mmHg
